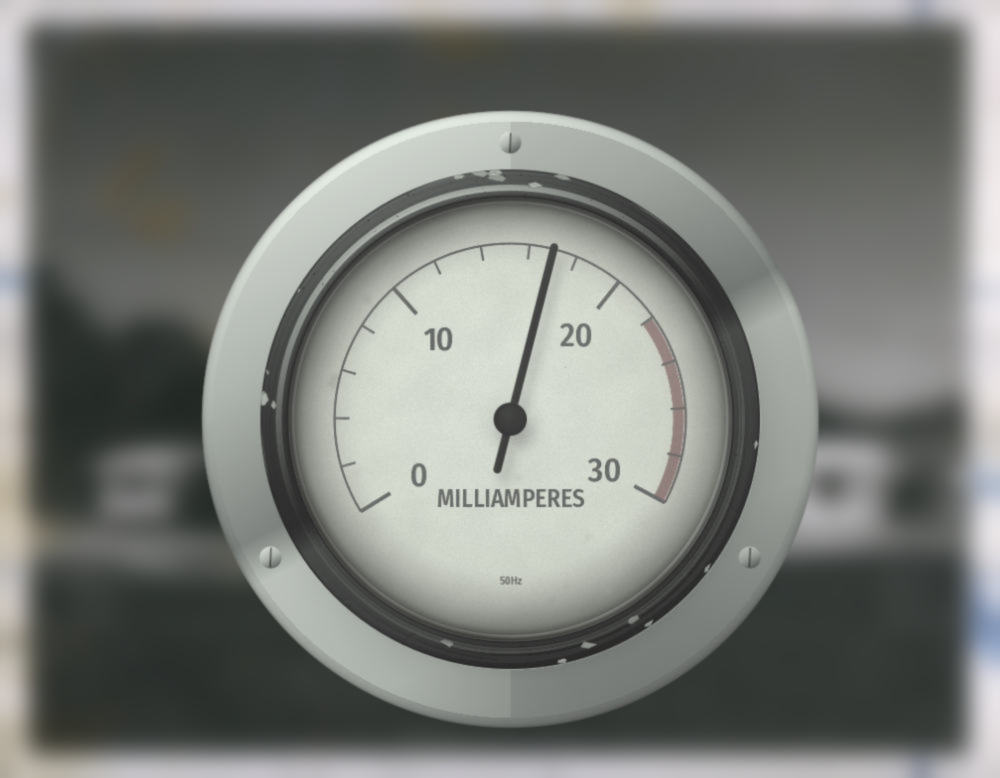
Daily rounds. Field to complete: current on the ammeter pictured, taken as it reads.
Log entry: 17 mA
